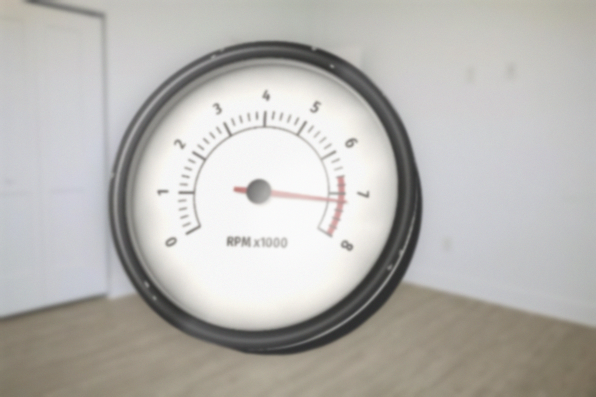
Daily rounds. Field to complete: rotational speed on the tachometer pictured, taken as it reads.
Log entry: 7200 rpm
